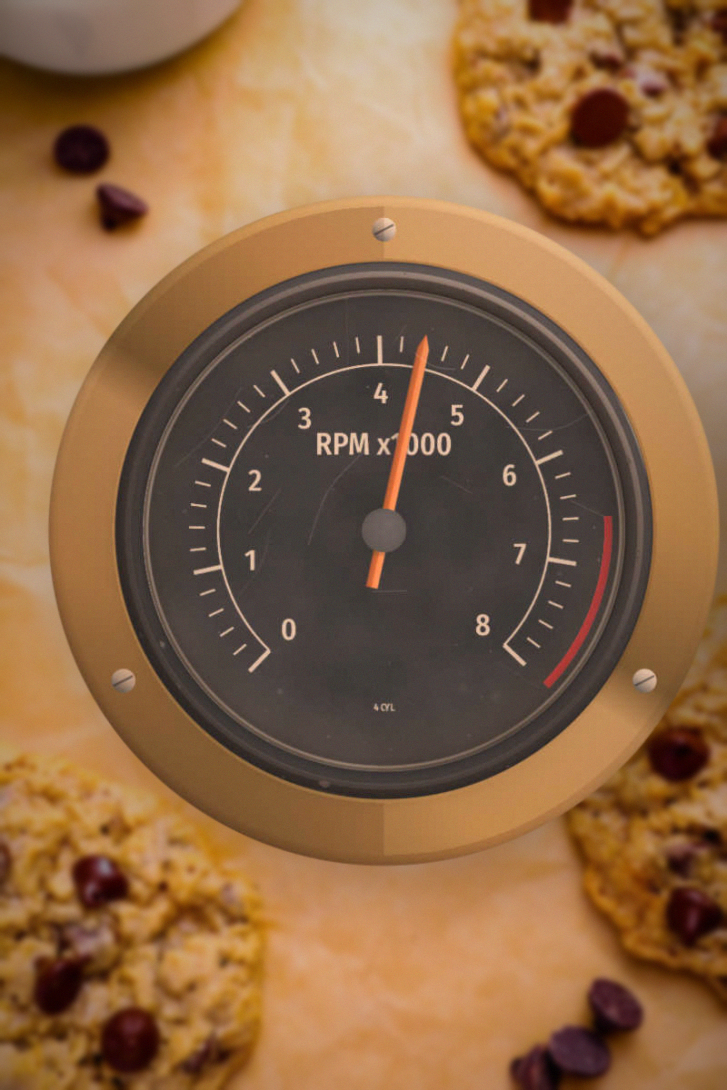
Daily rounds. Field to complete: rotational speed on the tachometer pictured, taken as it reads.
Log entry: 4400 rpm
